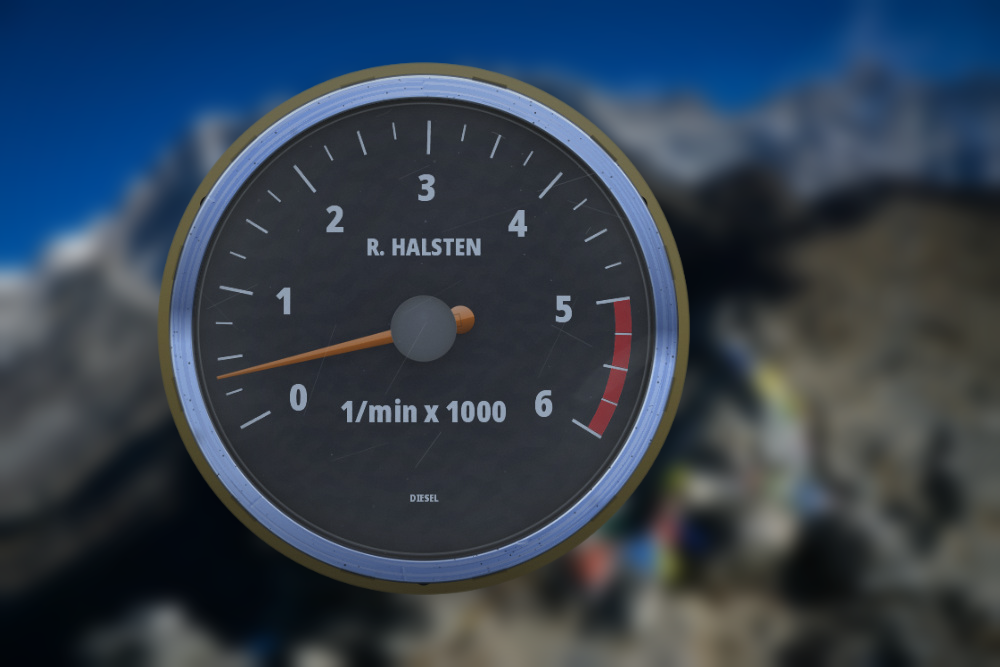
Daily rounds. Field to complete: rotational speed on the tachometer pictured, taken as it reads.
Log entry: 375 rpm
